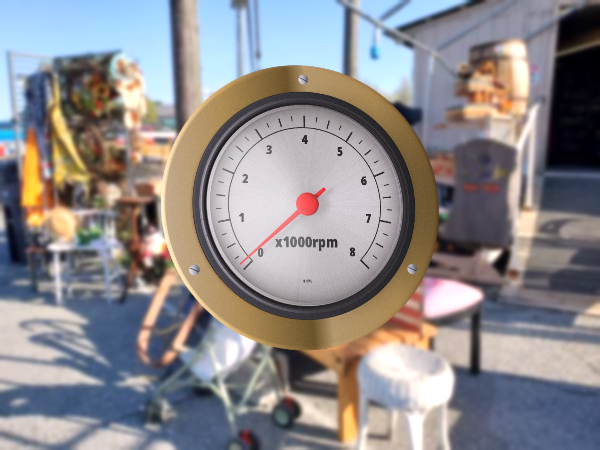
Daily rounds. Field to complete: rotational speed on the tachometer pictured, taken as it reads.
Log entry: 125 rpm
